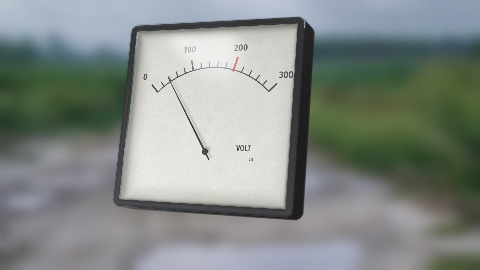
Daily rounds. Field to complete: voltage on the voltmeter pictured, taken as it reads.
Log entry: 40 V
